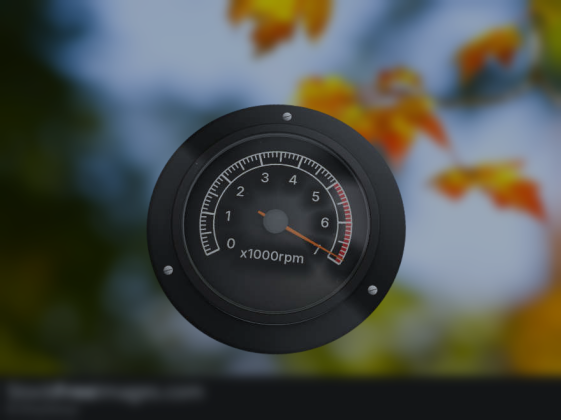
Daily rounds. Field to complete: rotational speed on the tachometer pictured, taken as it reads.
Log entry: 6900 rpm
